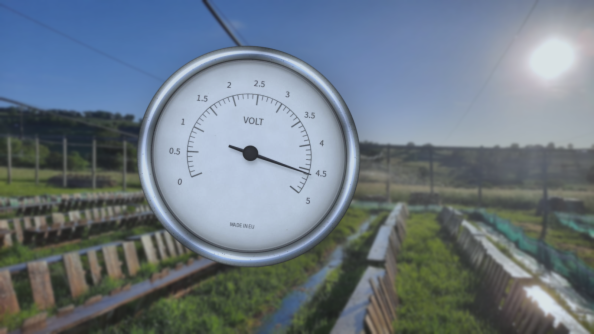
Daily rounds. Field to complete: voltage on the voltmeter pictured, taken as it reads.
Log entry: 4.6 V
